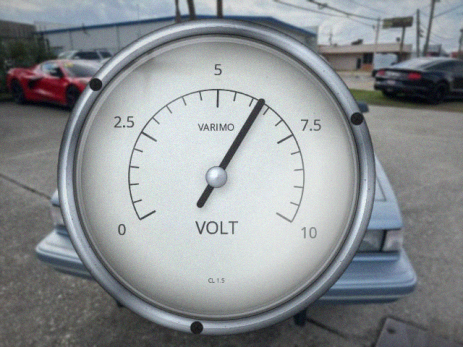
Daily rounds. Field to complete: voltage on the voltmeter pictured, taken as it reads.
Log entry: 6.25 V
